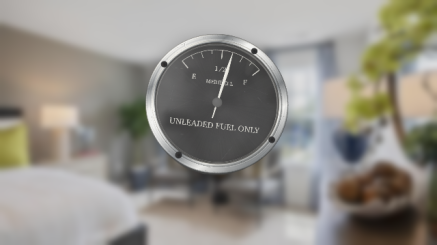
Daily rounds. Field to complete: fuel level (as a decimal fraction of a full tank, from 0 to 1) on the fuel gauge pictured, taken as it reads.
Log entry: 0.625
